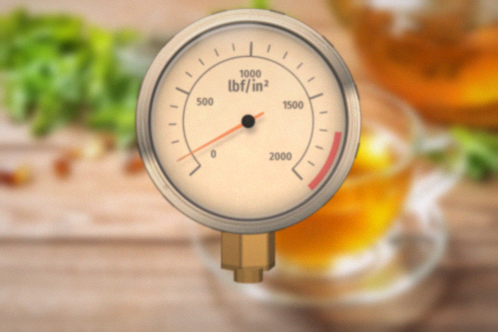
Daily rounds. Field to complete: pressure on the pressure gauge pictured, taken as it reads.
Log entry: 100 psi
